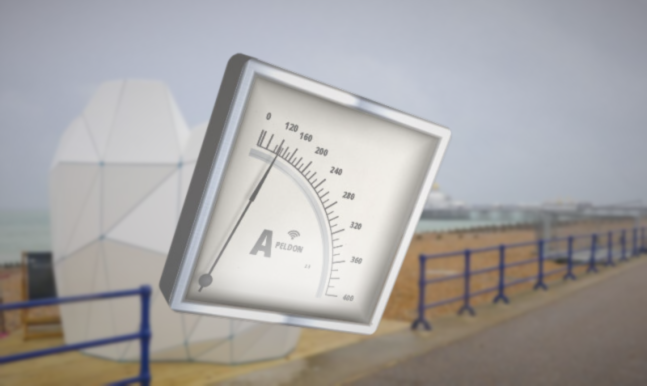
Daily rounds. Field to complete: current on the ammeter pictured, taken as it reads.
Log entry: 120 A
